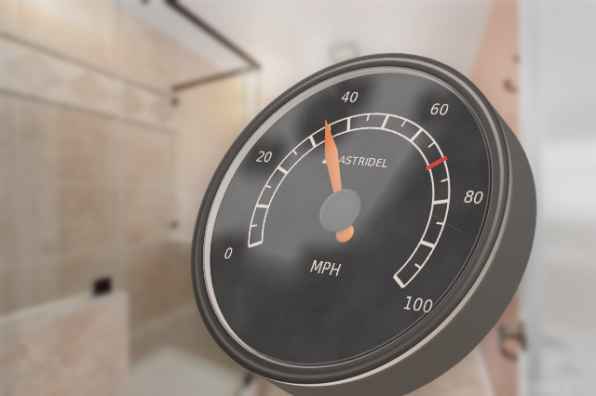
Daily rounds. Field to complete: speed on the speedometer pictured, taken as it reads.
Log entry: 35 mph
